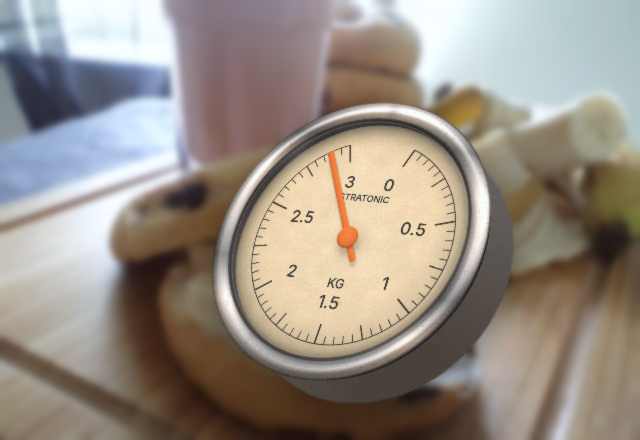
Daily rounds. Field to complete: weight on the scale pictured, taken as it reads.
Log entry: 2.9 kg
